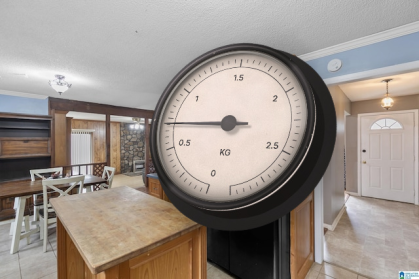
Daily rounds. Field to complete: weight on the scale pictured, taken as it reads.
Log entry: 0.7 kg
